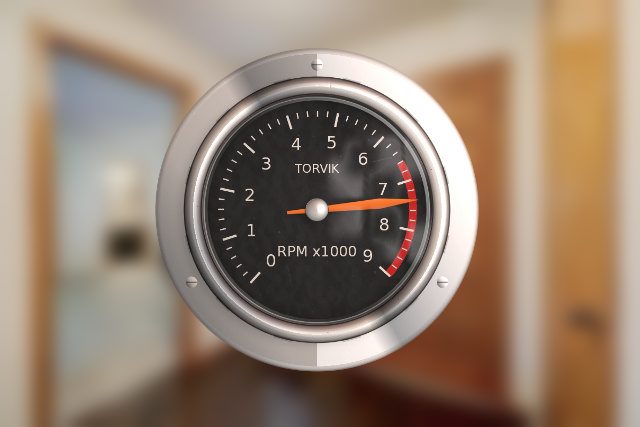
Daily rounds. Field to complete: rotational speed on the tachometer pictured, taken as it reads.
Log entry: 7400 rpm
